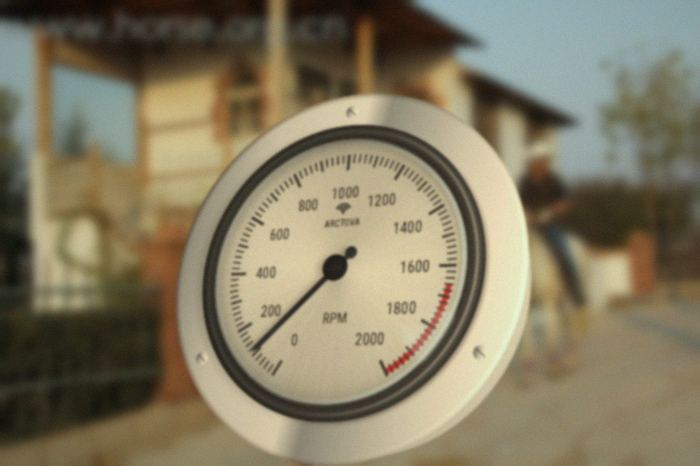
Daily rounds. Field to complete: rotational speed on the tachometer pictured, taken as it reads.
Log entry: 100 rpm
